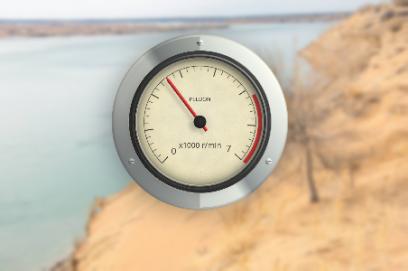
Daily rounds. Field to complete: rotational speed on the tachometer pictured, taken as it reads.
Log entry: 2600 rpm
